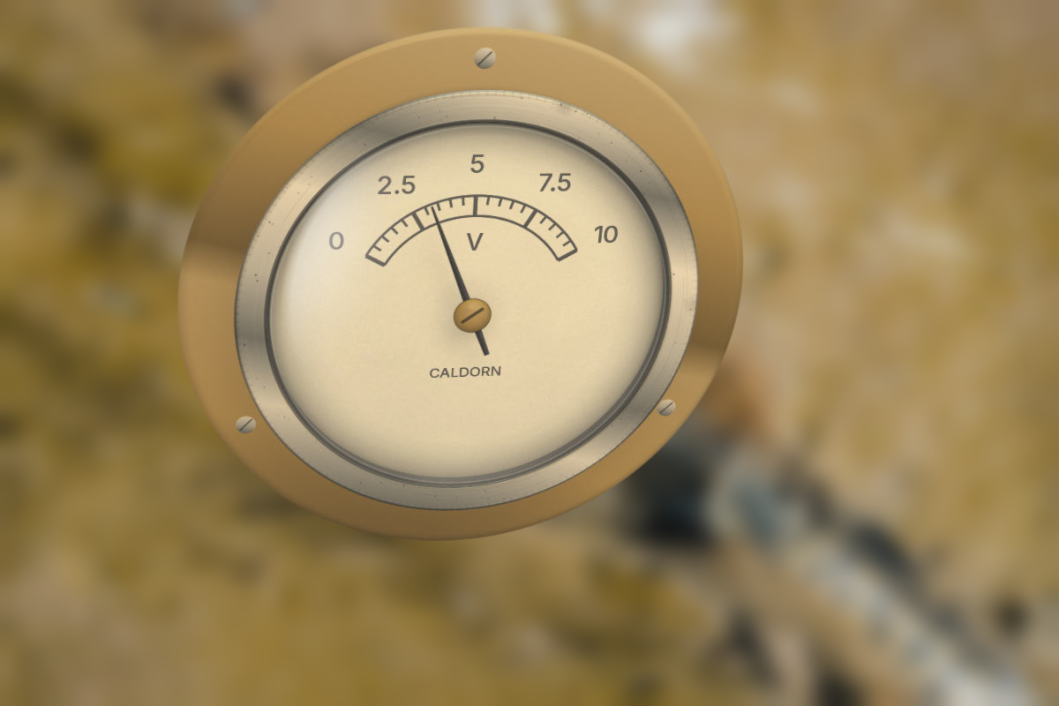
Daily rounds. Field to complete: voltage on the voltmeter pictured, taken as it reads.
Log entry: 3.25 V
